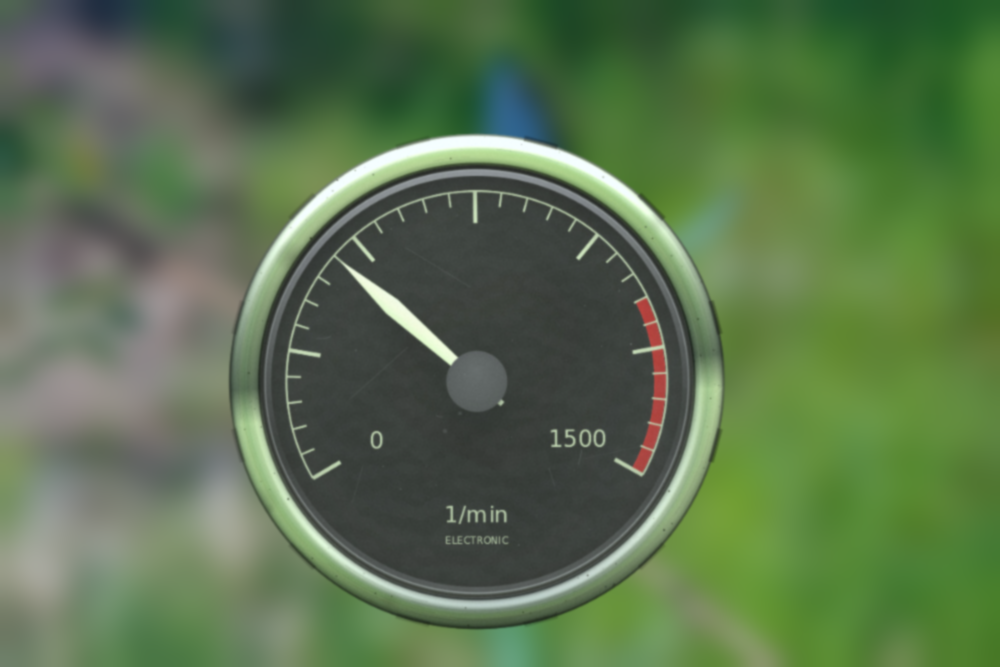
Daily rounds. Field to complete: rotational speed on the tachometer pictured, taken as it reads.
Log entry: 450 rpm
